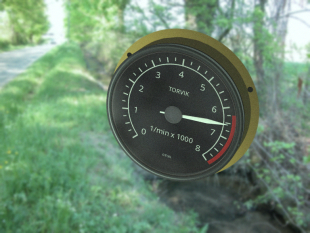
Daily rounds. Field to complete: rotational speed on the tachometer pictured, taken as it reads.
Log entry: 6500 rpm
